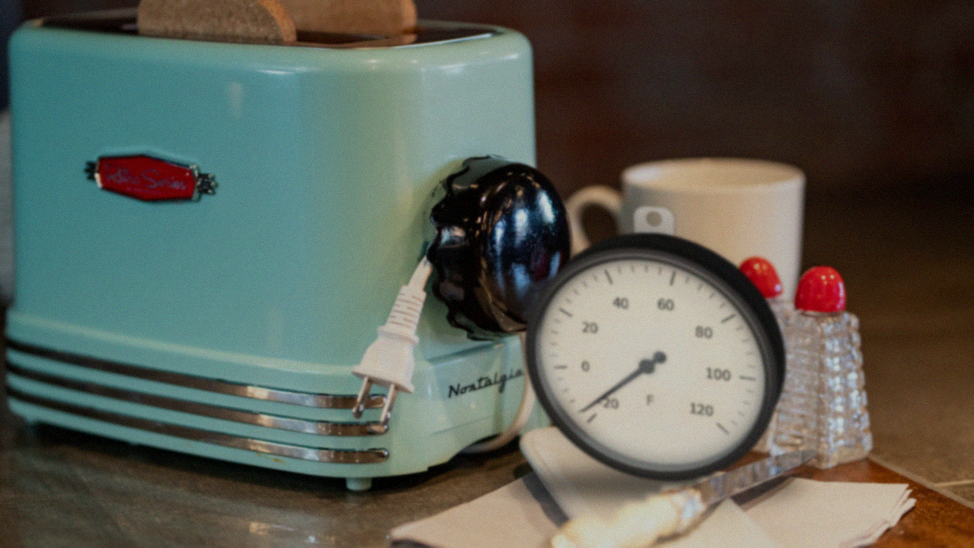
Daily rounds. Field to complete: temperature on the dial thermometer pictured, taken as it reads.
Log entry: -16 °F
